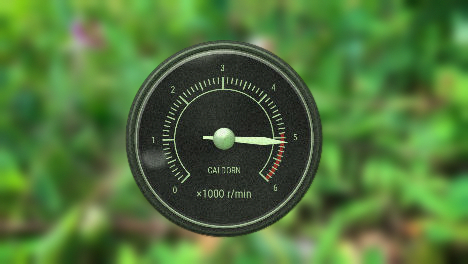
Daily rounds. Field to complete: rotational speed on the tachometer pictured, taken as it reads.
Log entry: 5100 rpm
